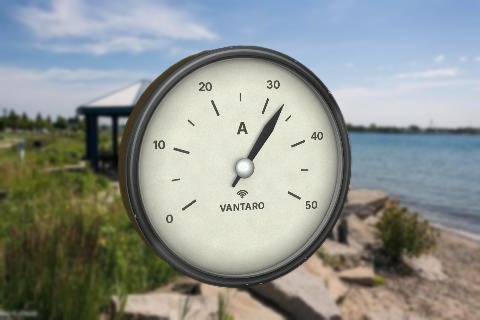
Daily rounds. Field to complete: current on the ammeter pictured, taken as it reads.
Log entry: 32.5 A
